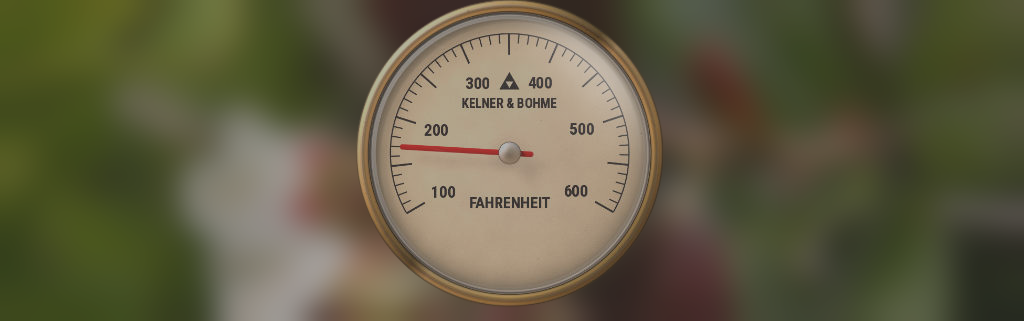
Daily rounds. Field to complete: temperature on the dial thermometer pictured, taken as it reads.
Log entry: 170 °F
